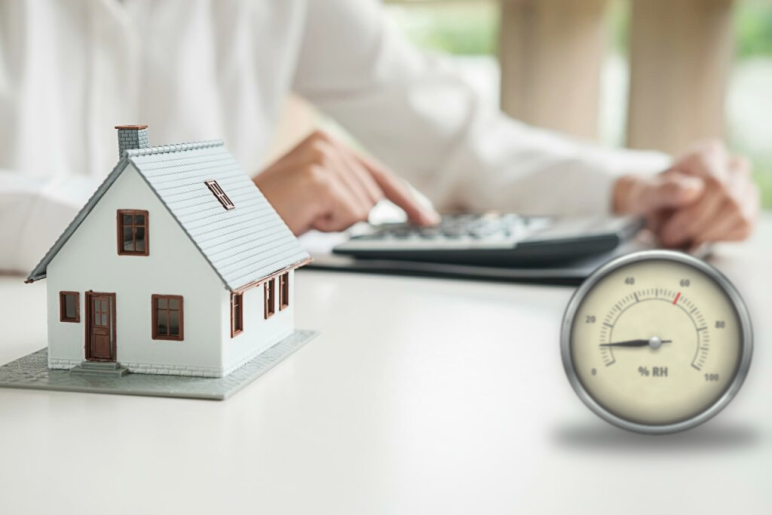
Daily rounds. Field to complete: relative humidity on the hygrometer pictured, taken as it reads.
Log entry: 10 %
